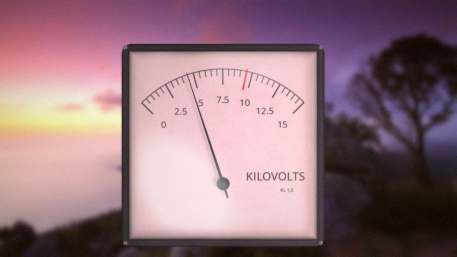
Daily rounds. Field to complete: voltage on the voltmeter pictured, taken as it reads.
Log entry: 4.5 kV
